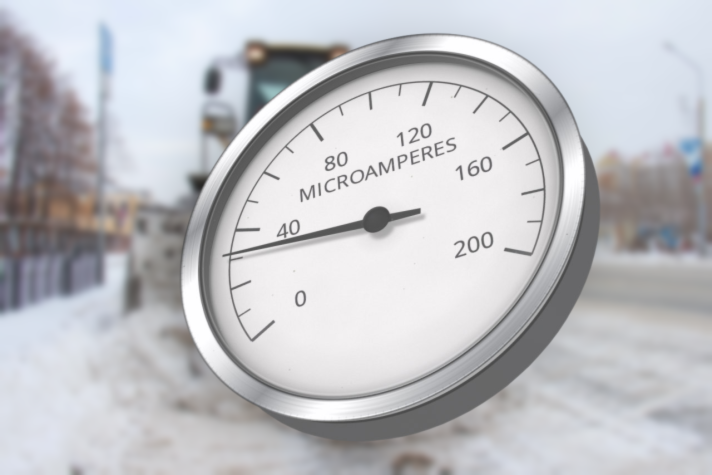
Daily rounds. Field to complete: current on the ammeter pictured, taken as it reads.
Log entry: 30 µA
